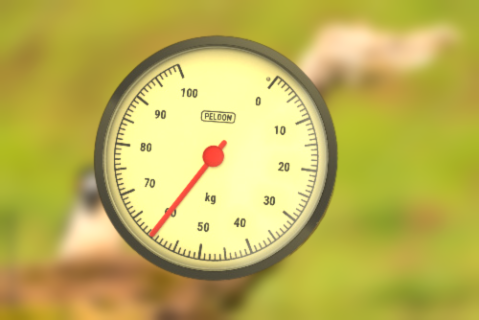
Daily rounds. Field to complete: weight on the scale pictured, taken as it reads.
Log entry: 60 kg
